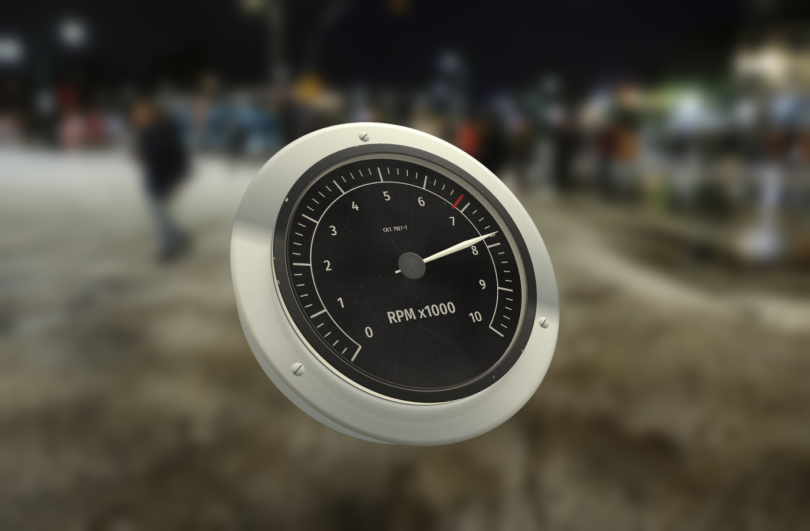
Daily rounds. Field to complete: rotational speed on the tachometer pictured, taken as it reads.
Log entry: 7800 rpm
